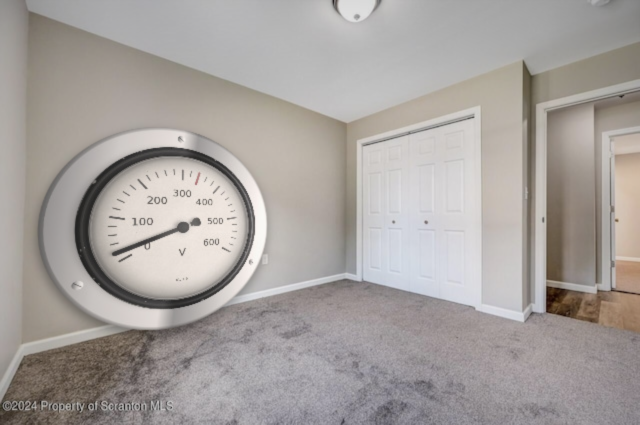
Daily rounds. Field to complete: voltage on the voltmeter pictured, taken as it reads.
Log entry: 20 V
